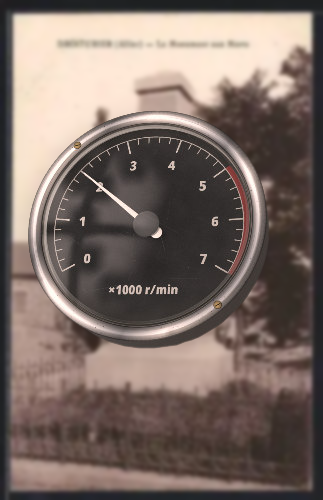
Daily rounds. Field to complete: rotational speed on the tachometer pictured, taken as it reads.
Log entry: 2000 rpm
